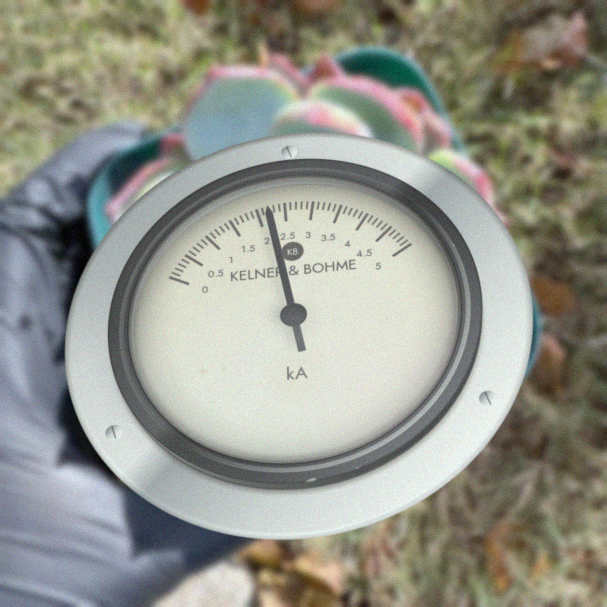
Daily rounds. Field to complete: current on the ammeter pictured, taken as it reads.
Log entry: 2.2 kA
